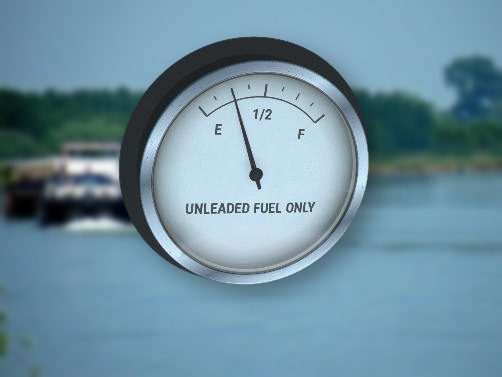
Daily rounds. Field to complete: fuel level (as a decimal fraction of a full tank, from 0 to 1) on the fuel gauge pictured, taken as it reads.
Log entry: 0.25
